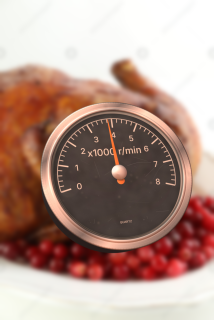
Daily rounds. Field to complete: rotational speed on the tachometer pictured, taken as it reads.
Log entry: 3800 rpm
